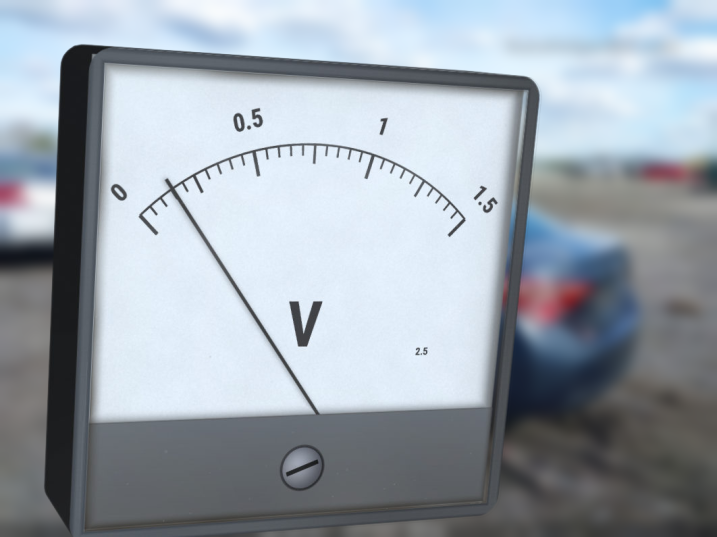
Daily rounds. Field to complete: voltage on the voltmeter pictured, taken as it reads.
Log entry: 0.15 V
